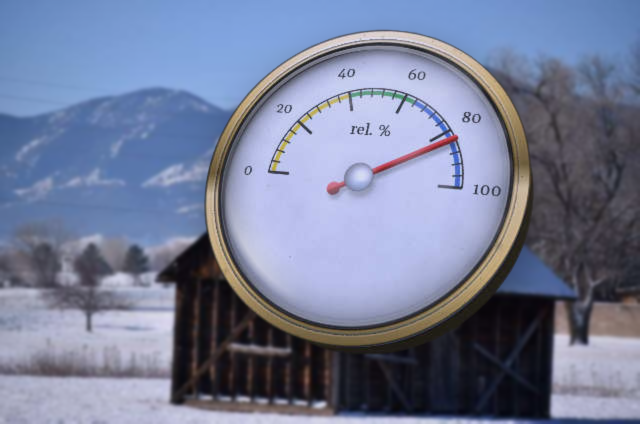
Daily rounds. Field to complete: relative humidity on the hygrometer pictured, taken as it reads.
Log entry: 84 %
